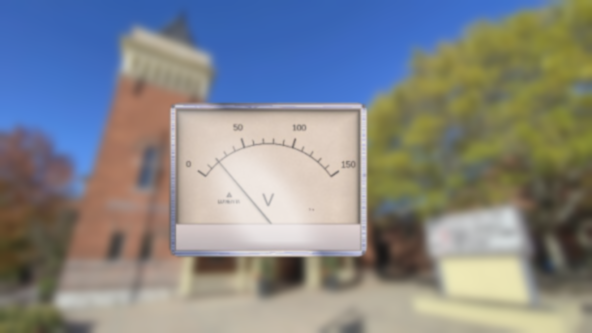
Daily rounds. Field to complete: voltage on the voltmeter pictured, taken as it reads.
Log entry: 20 V
